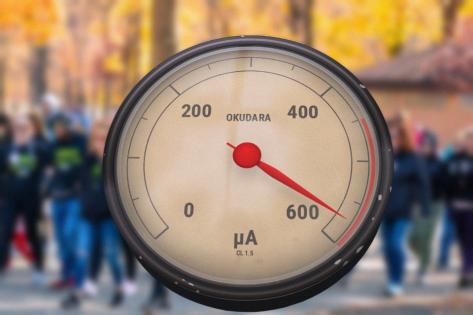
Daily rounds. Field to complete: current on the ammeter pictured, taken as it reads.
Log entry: 575 µA
